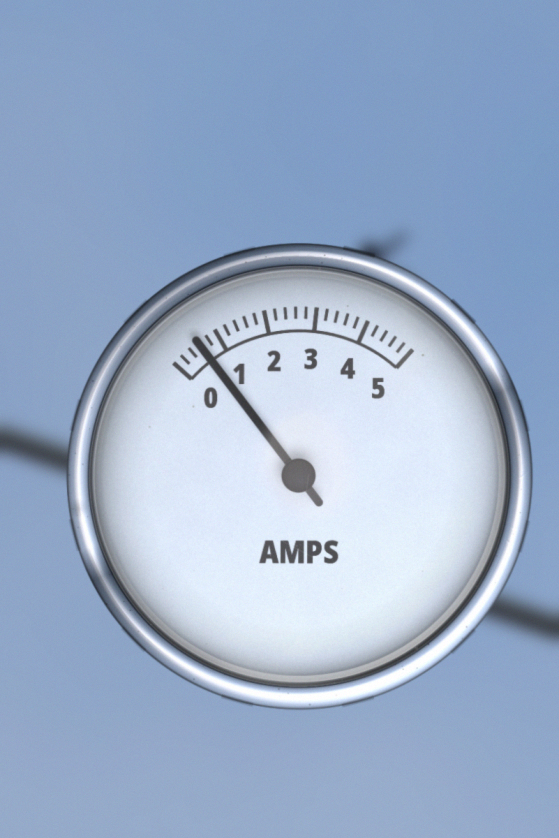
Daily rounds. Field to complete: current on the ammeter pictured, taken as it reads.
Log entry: 0.6 A
